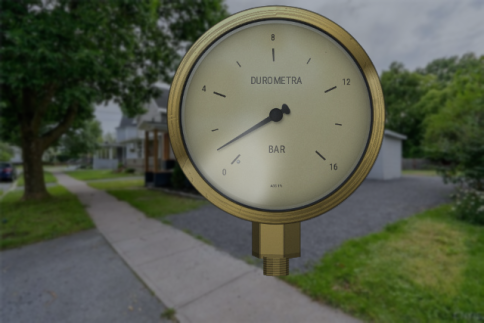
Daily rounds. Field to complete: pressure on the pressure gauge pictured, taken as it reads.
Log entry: 1 bar
